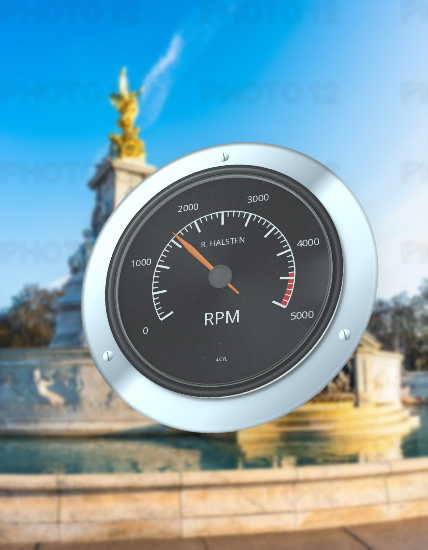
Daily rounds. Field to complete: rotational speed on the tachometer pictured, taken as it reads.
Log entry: 1600 rpm
